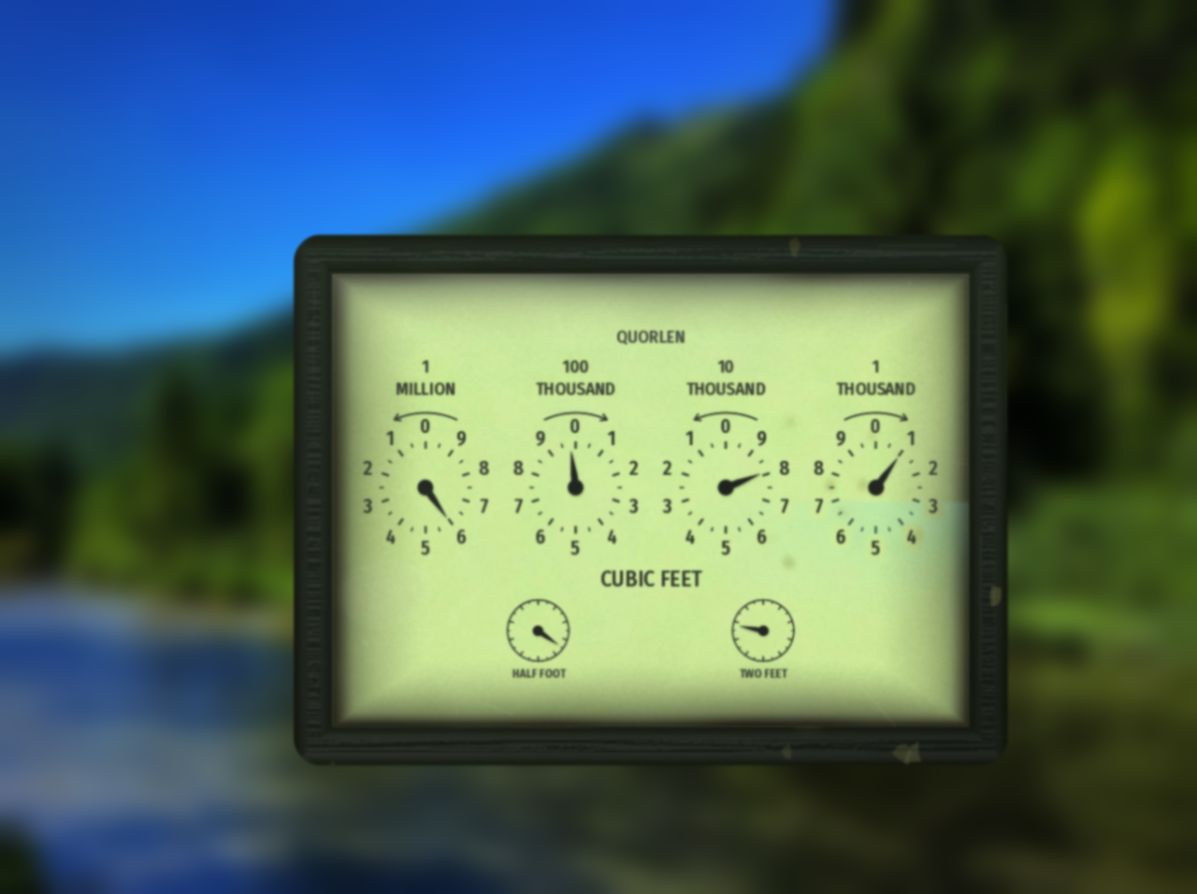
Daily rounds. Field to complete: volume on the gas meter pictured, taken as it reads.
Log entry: 598100 ft³
